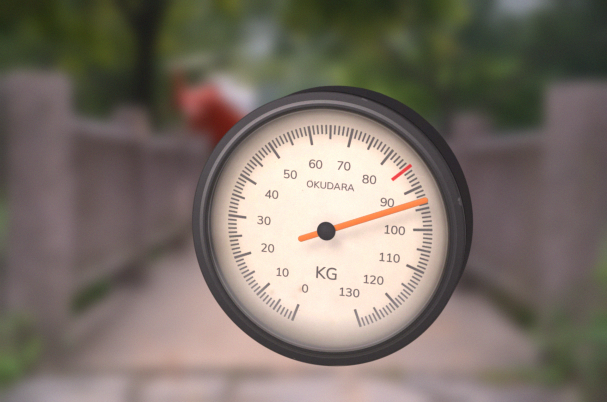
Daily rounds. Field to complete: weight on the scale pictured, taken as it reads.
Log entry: 93 kg
